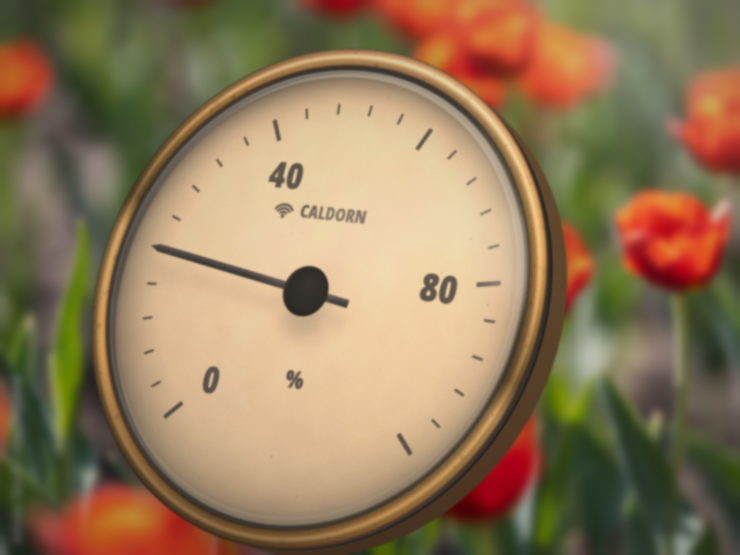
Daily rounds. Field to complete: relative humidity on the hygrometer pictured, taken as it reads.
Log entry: 20 %
